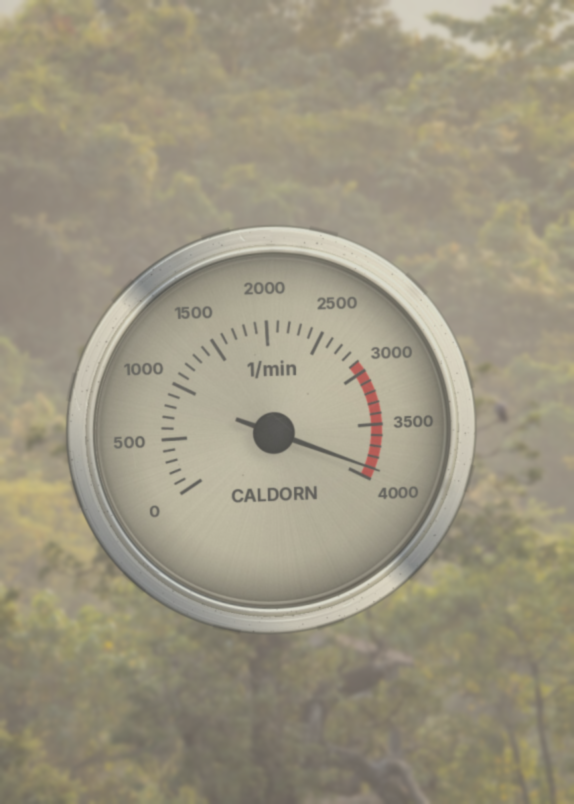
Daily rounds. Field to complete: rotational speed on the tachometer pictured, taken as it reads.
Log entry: 3900 rpm
